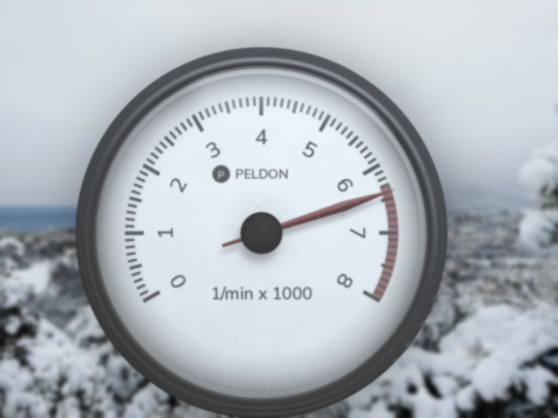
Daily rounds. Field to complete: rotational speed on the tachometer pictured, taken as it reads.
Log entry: 6400 rpm
